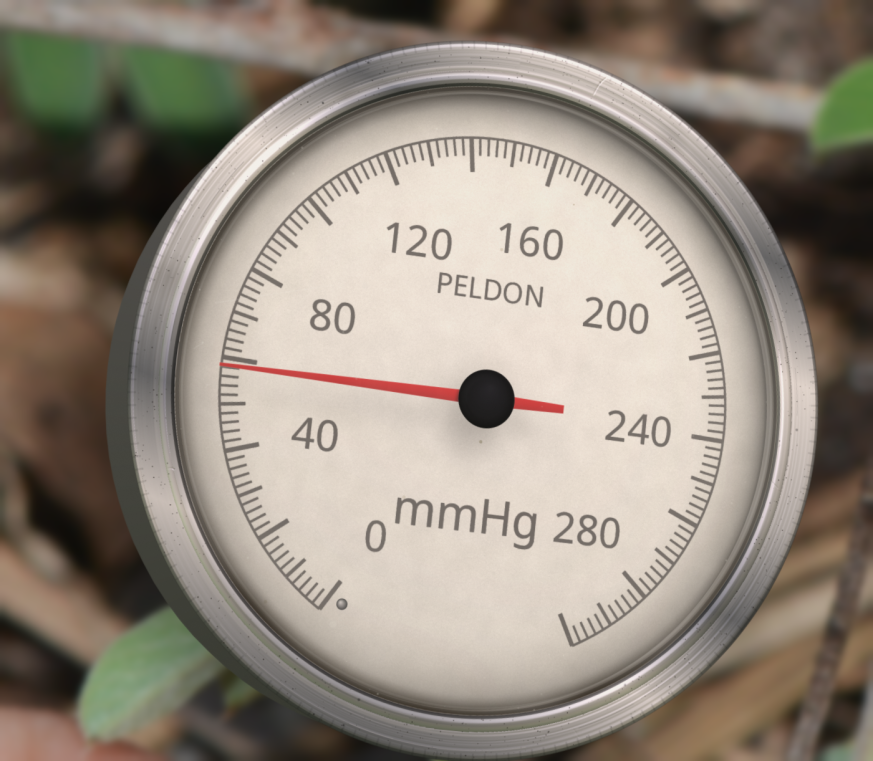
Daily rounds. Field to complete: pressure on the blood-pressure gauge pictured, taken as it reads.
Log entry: 58 mmHg
